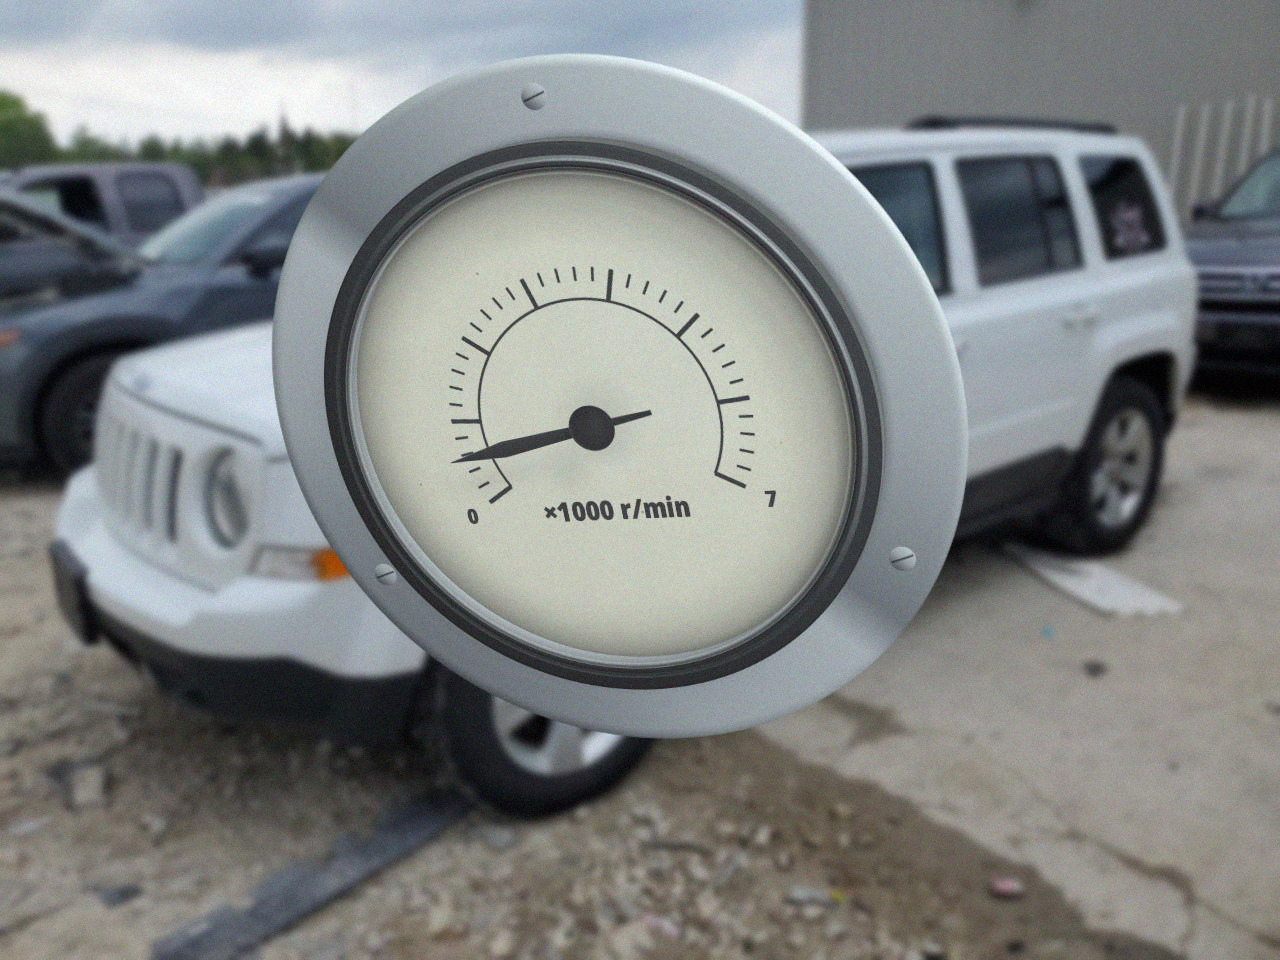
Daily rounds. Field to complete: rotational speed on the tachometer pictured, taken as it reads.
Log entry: 600 rpm
